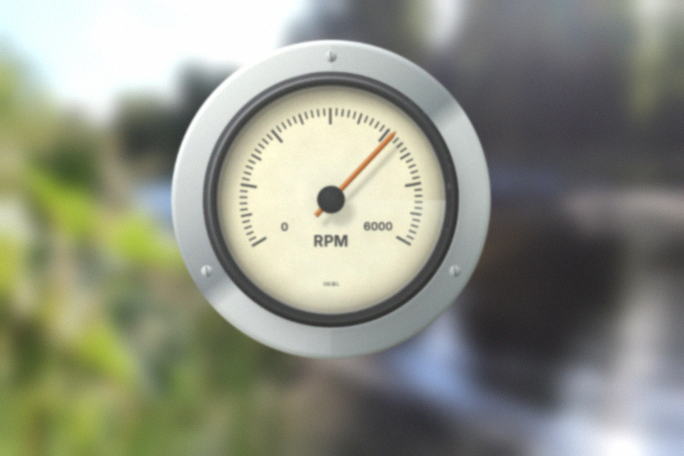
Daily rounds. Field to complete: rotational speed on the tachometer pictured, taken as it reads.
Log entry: 4100 rpm
